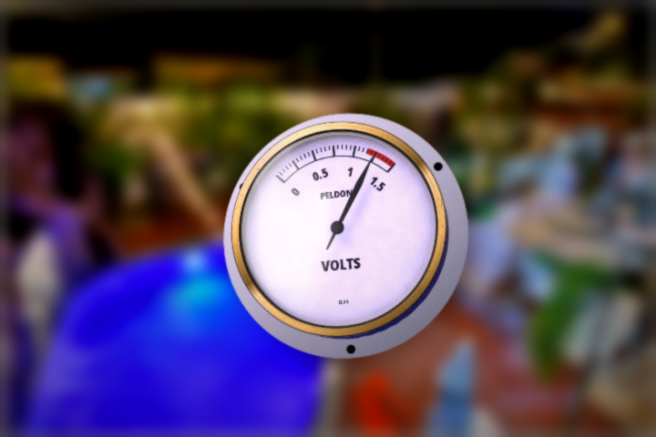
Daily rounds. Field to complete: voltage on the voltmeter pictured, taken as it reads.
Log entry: 1.25 V
